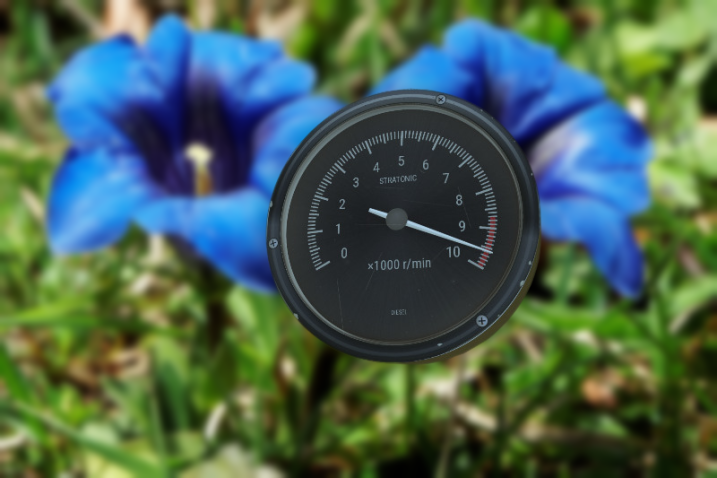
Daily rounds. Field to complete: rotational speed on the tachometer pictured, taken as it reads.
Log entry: 9600 rpm
